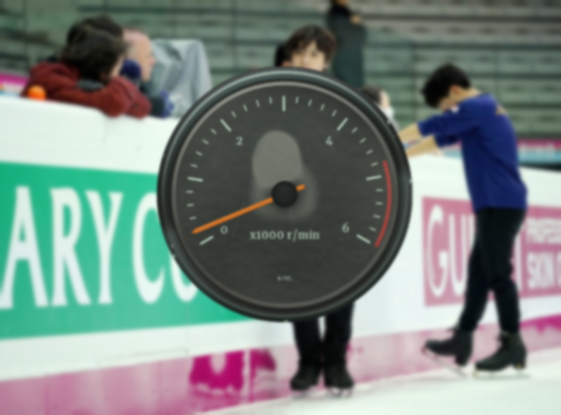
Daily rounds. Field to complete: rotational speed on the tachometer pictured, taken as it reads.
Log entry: 200 rpm
